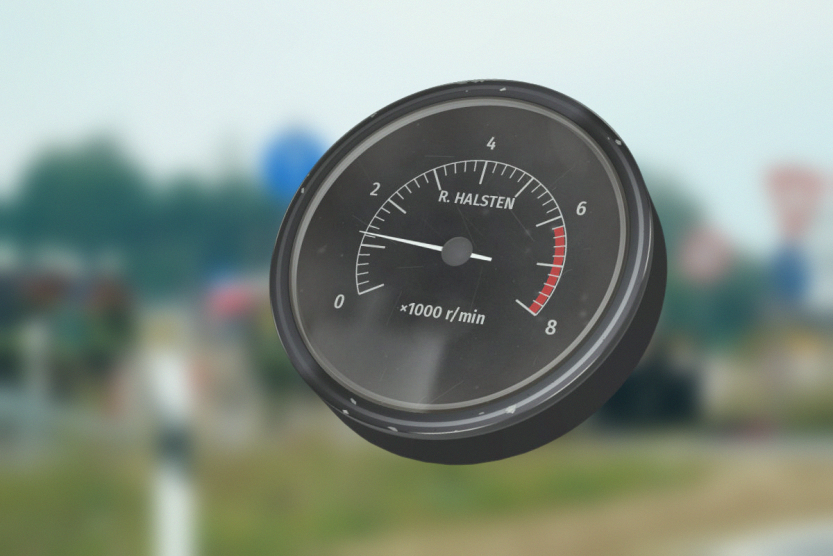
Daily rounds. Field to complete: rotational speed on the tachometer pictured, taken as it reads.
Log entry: 1200 rpm
